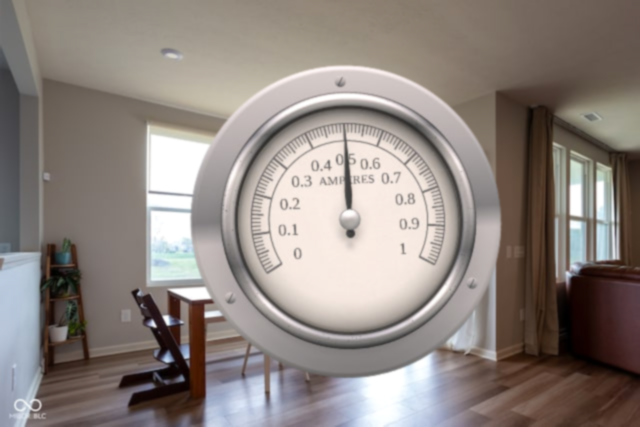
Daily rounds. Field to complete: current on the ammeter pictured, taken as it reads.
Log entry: 0.5 A
